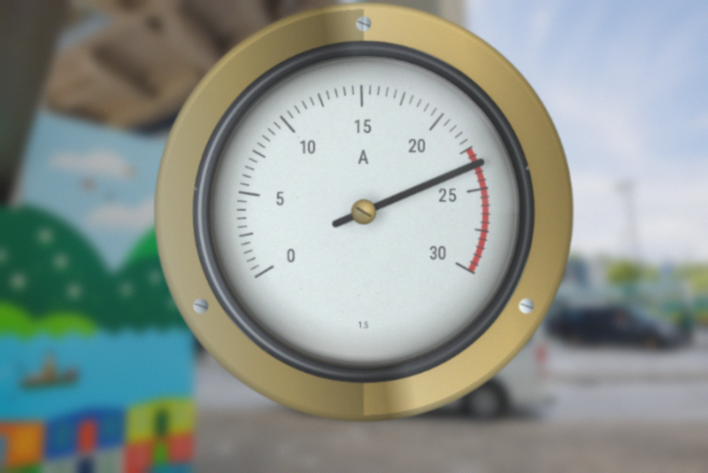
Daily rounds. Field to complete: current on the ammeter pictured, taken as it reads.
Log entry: 23.5 A
